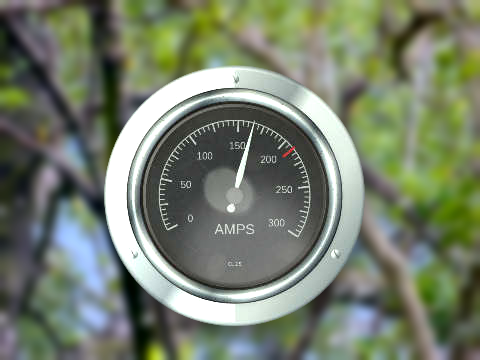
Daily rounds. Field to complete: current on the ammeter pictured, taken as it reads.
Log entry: 165 A
